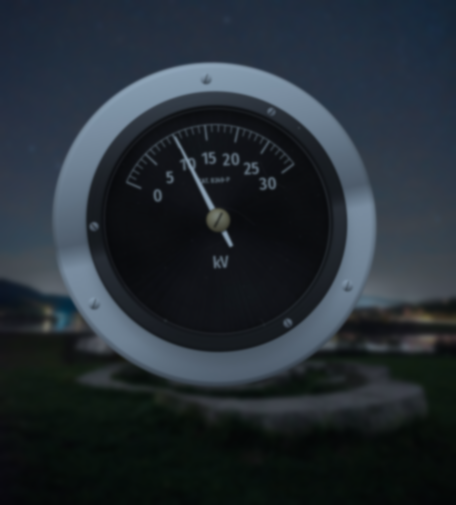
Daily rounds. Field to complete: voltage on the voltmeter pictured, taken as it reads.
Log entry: 10 kV
